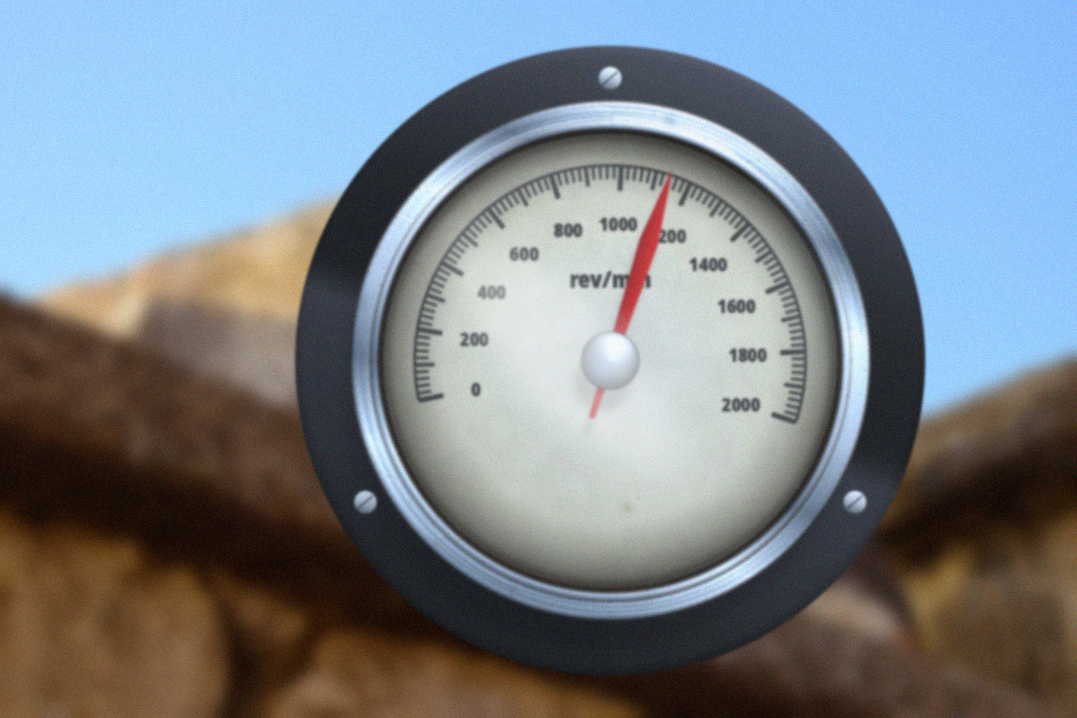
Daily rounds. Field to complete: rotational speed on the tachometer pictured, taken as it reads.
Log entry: 1140 rpm
